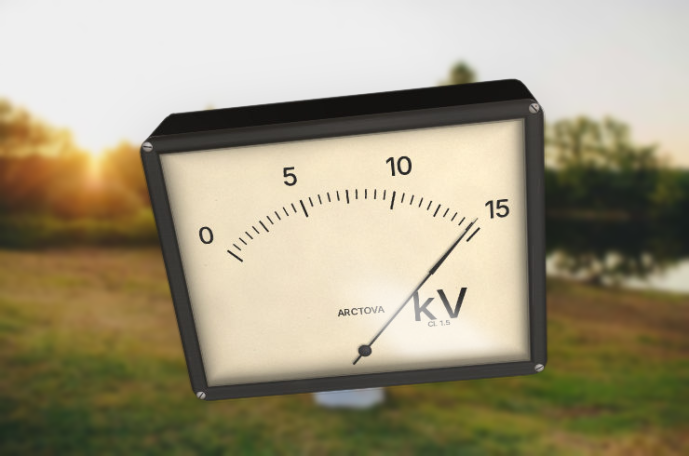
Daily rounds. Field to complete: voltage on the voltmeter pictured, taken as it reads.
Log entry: 14.5 kV
